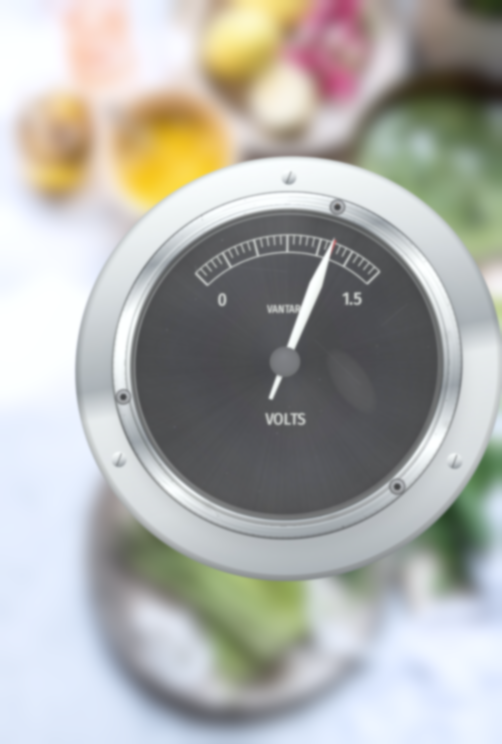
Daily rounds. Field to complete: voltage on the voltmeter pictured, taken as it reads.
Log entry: 1.1 V
